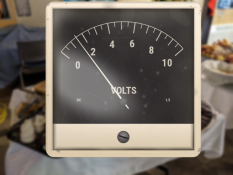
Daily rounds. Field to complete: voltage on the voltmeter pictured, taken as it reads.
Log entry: 1.5 V
